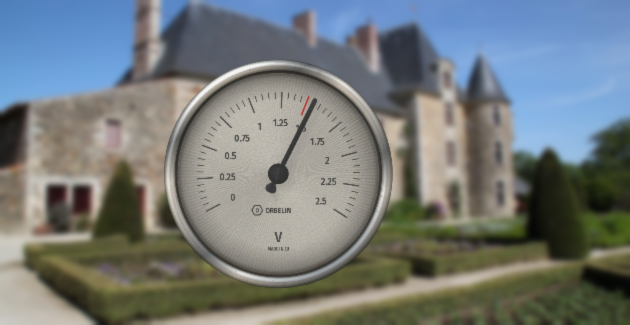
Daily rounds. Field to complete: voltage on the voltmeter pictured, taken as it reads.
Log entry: 1.5 V
